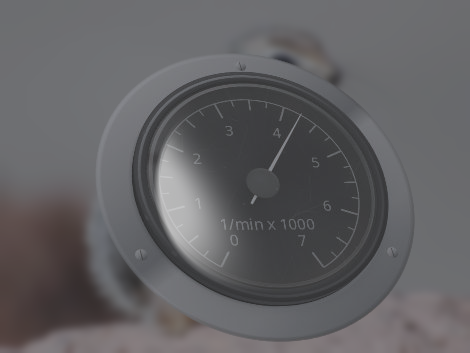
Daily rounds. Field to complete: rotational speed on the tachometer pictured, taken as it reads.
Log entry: 4250 rpm
